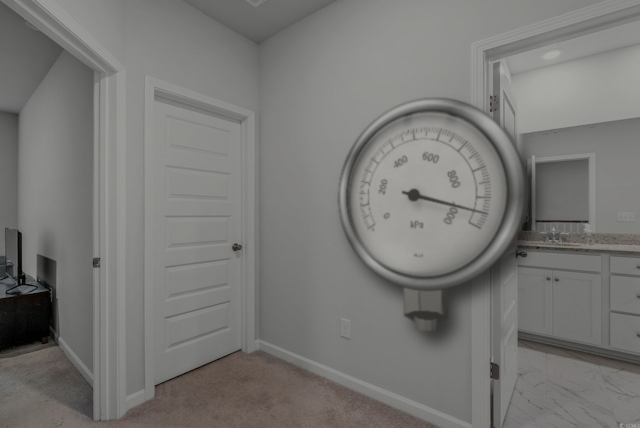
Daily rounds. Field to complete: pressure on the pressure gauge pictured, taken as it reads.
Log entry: 950 kPa
